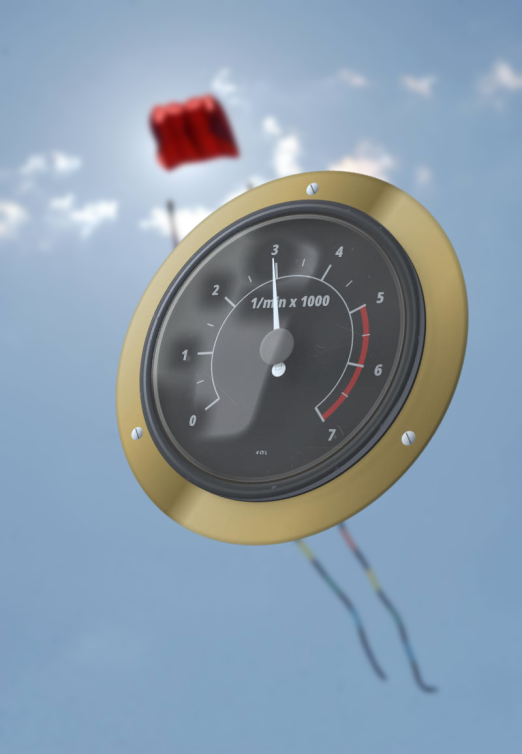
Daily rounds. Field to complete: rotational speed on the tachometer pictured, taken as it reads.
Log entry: 3000 rpm
